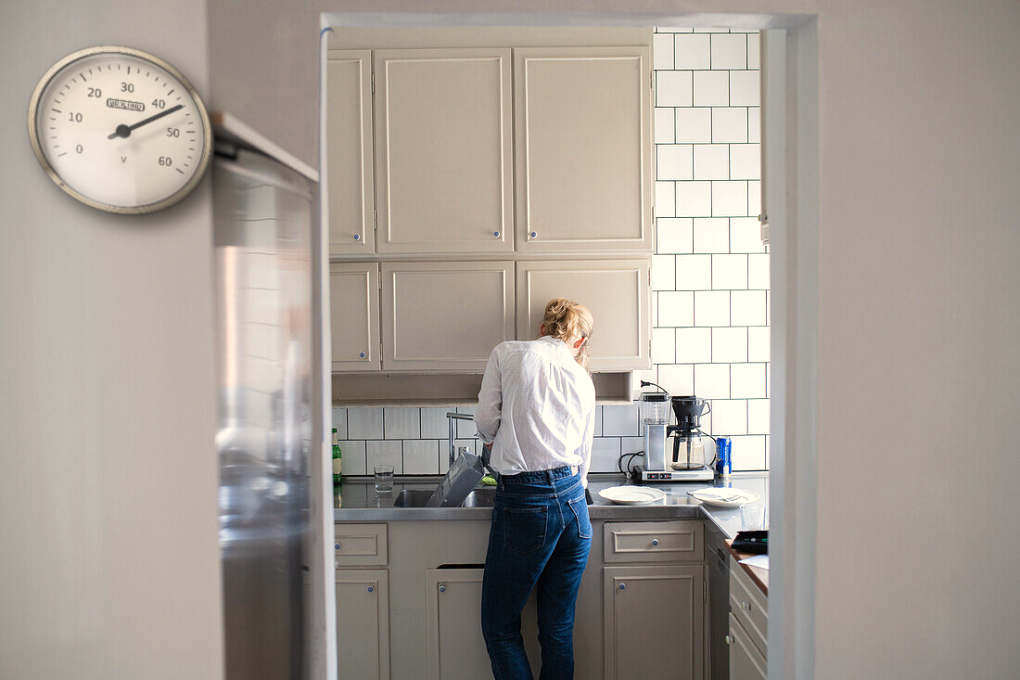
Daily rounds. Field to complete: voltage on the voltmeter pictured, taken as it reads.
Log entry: 44 V
